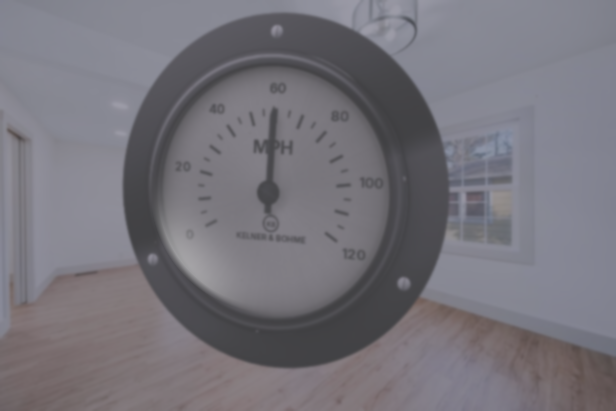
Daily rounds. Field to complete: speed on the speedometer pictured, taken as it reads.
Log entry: 60 mph
